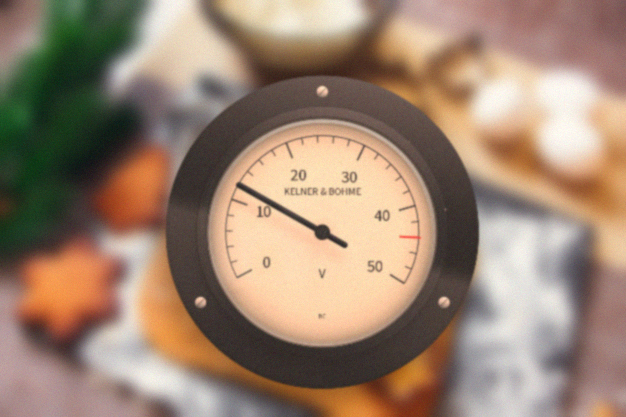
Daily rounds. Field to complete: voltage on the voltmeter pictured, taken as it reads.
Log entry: 12 V
